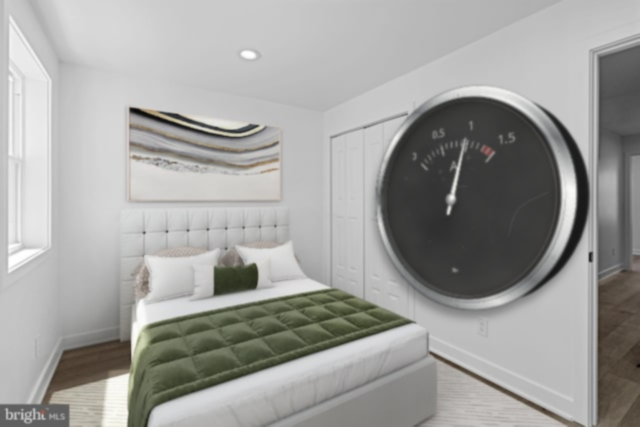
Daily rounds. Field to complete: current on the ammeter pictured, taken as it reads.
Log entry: 1 A
